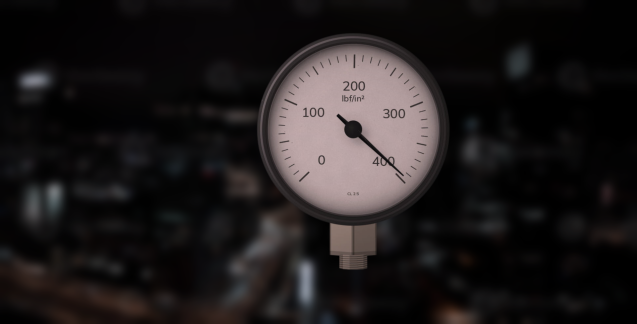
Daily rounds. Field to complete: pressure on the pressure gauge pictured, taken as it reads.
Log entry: 395 psi
